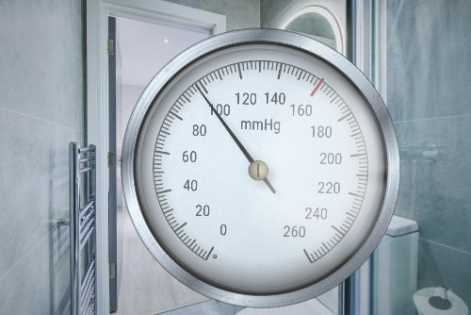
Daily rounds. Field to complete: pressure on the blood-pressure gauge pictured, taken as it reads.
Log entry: 98 mmHg
